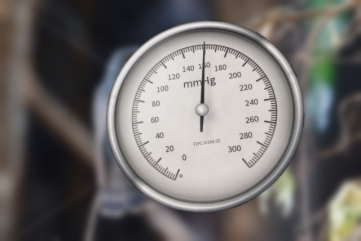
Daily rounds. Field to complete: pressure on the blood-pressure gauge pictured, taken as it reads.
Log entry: 160 mmHg
